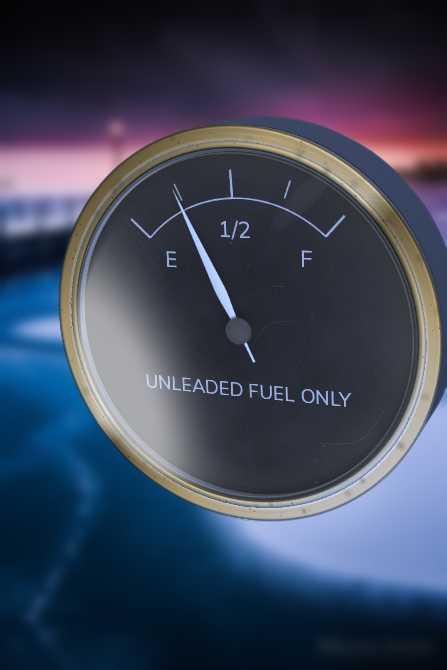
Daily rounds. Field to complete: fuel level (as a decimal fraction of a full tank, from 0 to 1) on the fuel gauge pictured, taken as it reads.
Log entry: 0.25
